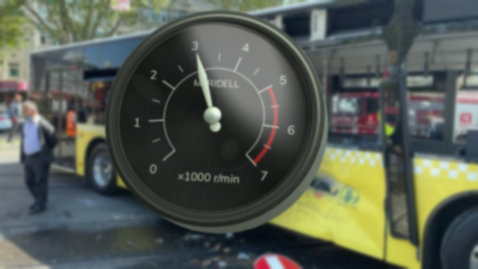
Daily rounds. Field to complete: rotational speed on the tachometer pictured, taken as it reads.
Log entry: 3000 rpm
